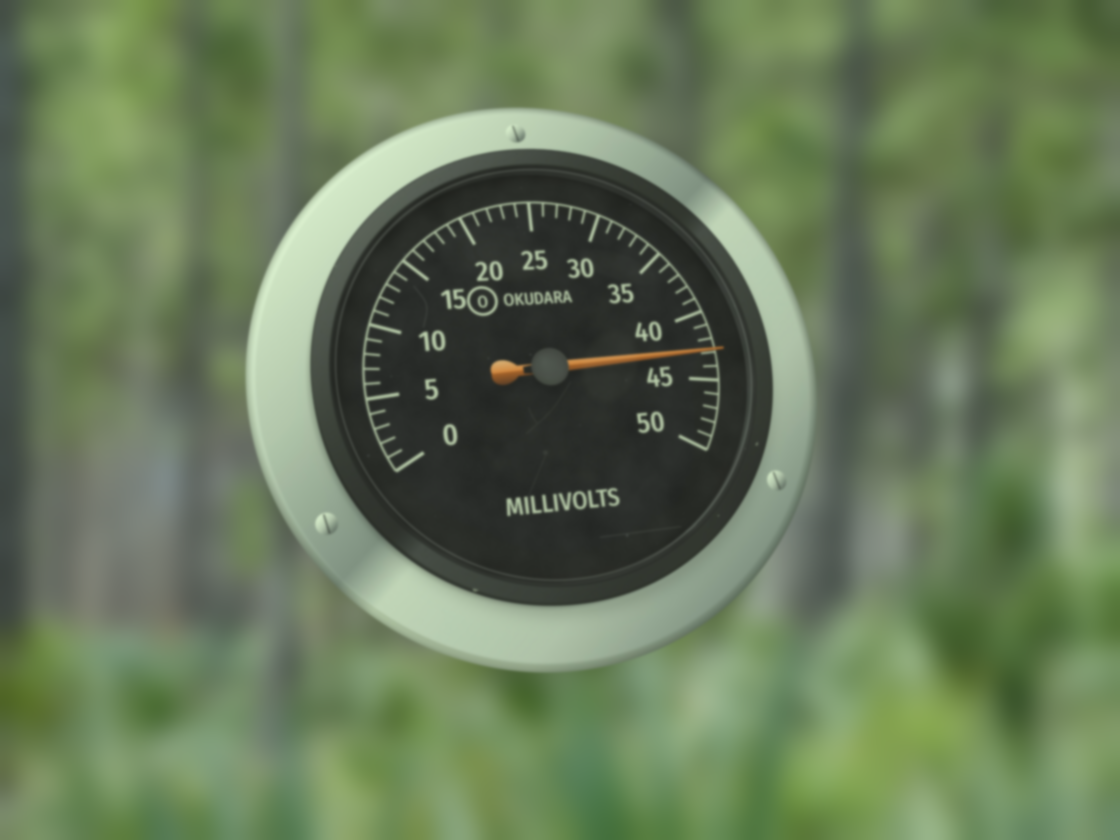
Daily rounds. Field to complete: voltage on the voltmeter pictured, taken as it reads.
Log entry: 43 mV
